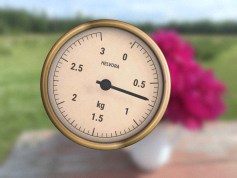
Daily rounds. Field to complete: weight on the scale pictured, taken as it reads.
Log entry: 0.7 kg
